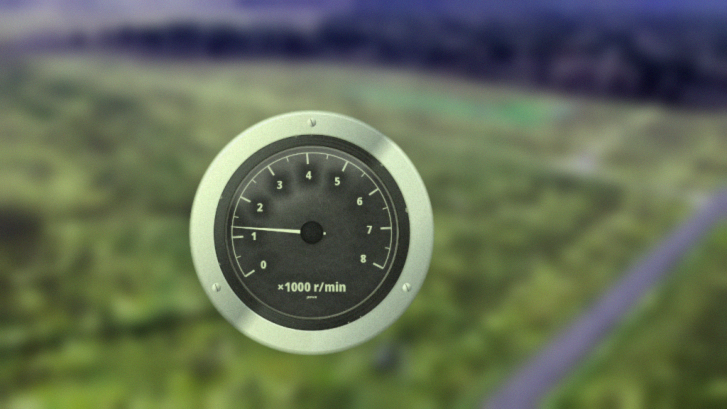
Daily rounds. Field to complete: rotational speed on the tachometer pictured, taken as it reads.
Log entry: 1250 rpm
